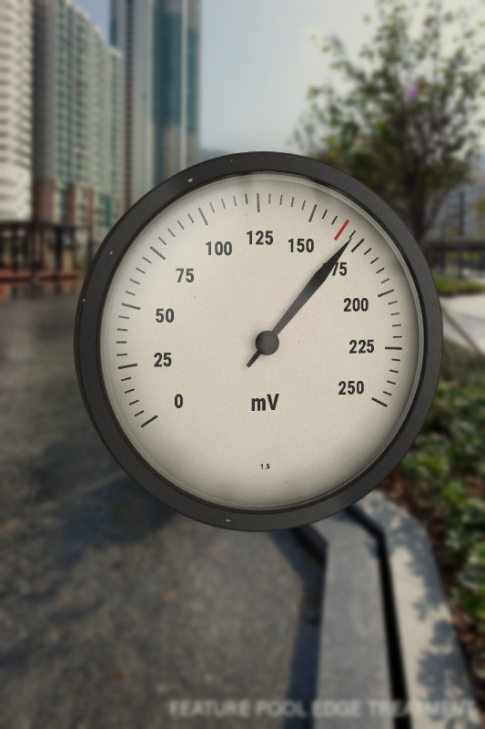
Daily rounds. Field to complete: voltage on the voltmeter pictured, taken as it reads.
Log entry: 170 mV
